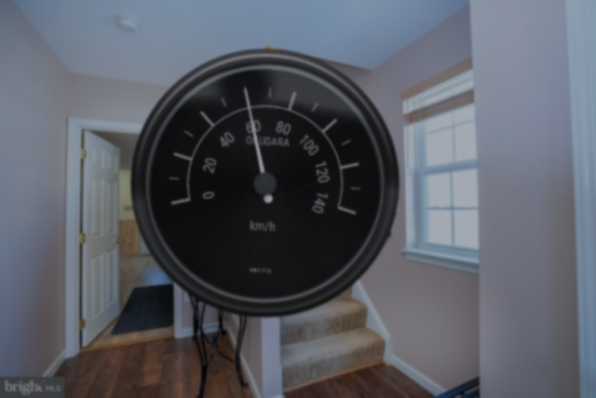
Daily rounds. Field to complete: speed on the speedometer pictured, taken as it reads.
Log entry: 60 km/h
